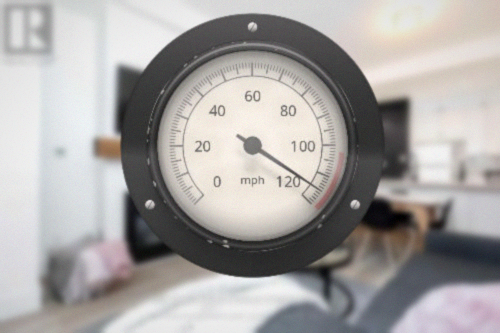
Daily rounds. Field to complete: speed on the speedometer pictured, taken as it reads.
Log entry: 115 mph
